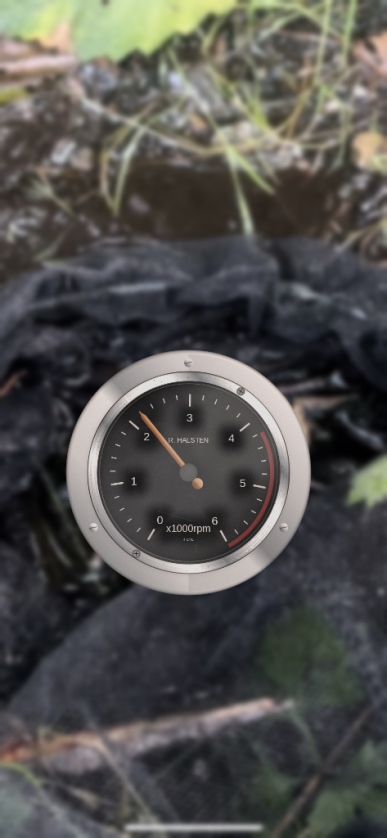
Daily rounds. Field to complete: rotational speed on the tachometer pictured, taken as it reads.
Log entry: 2200 rpm
